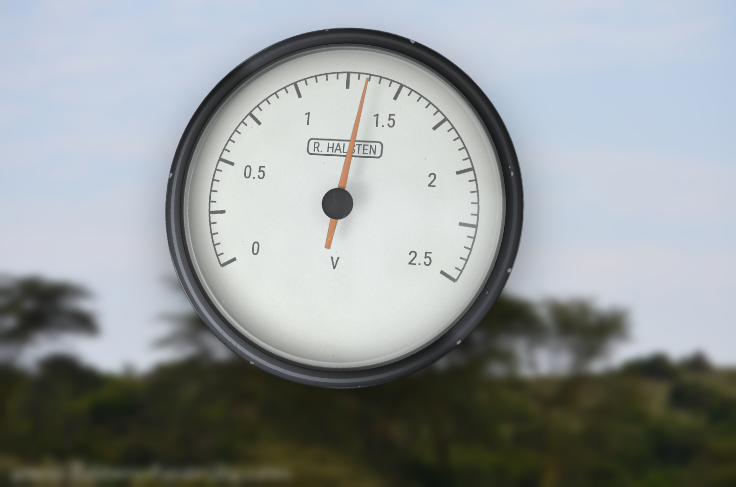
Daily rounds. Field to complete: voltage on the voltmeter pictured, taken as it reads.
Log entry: 1.35 V
